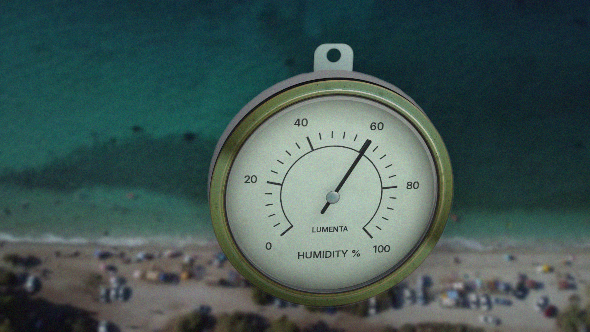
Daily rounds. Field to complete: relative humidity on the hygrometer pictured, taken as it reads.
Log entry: 60 %
